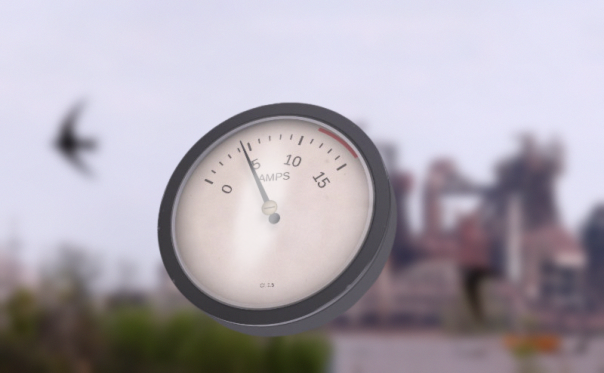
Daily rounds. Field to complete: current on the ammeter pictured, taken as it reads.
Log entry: 4.5 A
